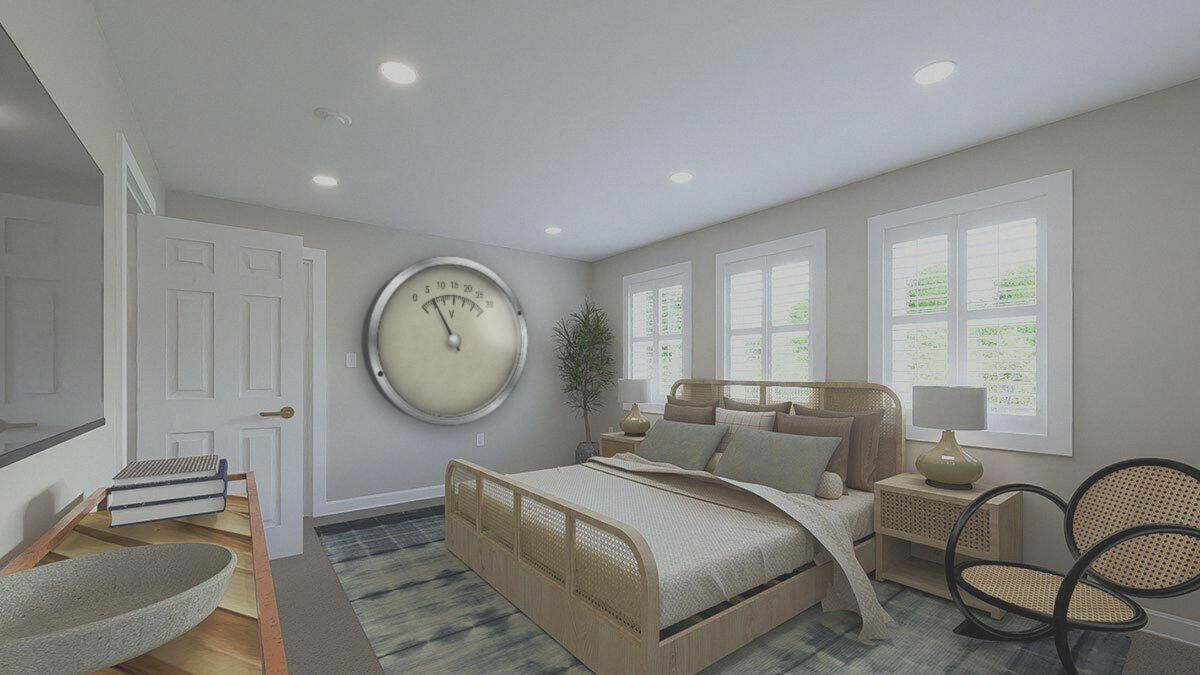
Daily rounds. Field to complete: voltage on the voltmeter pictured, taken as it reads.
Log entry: 5 V
